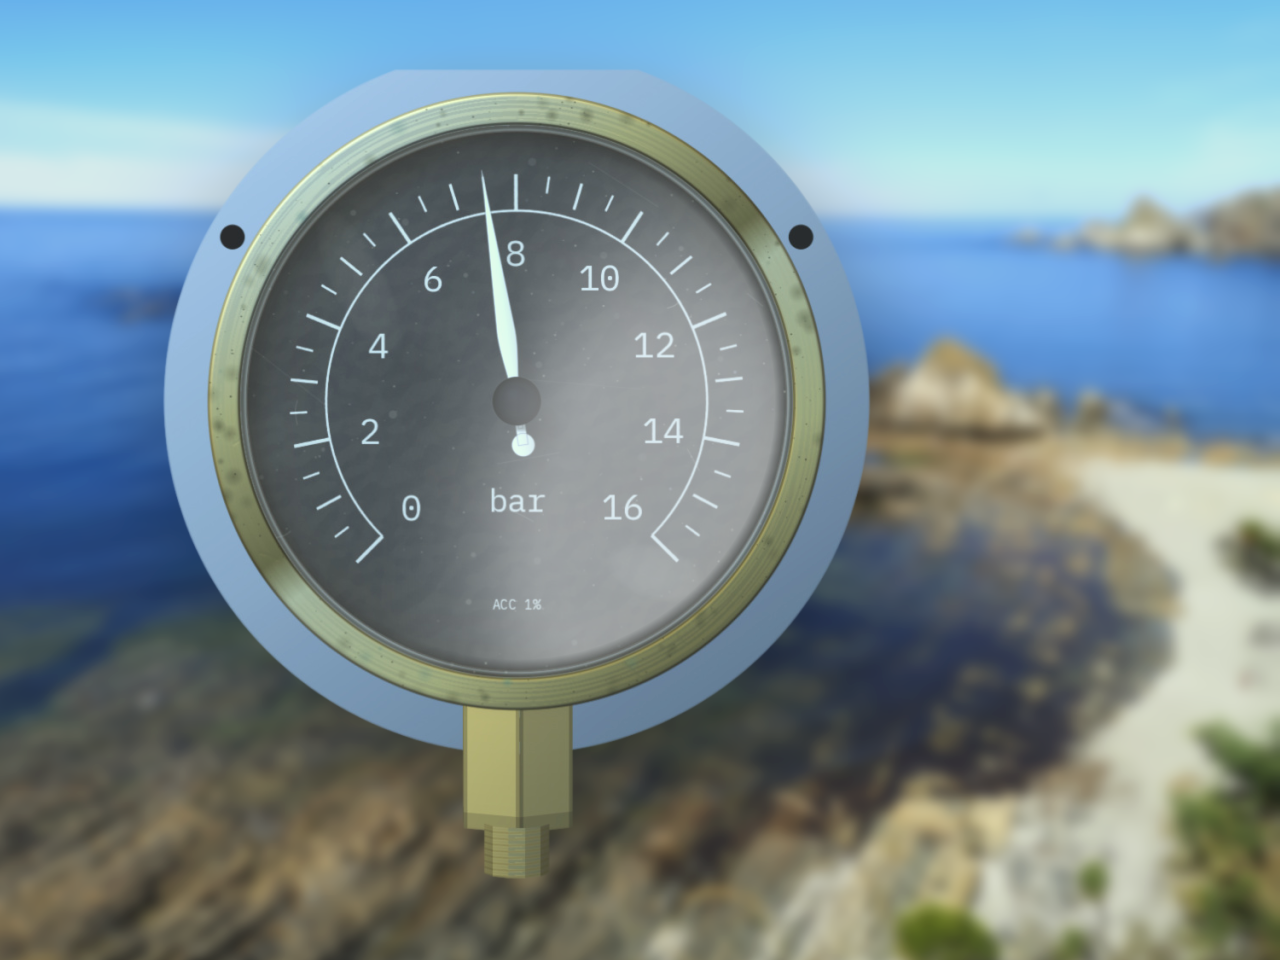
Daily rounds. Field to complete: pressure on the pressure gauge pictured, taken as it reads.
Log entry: 7.5 bar
